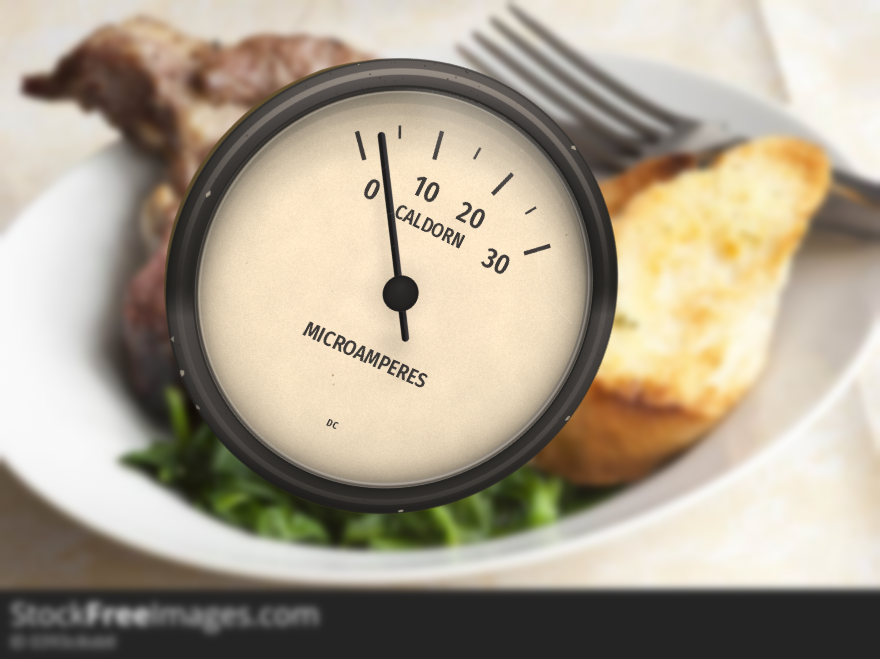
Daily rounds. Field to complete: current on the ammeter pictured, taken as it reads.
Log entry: 2.5 µA
